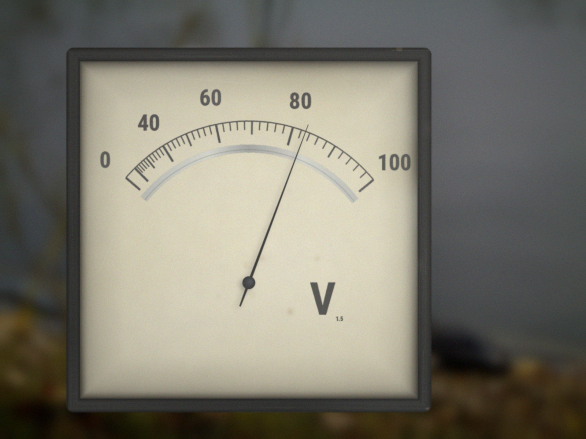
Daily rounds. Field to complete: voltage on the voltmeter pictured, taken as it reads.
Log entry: 83 V
